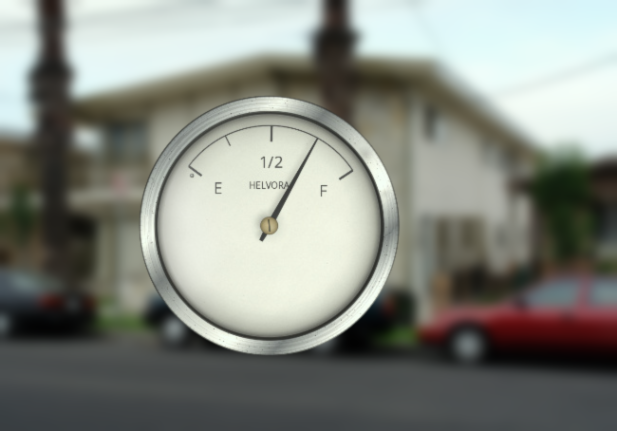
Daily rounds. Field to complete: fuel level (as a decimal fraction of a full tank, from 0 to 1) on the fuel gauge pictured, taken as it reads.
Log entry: 0.75
